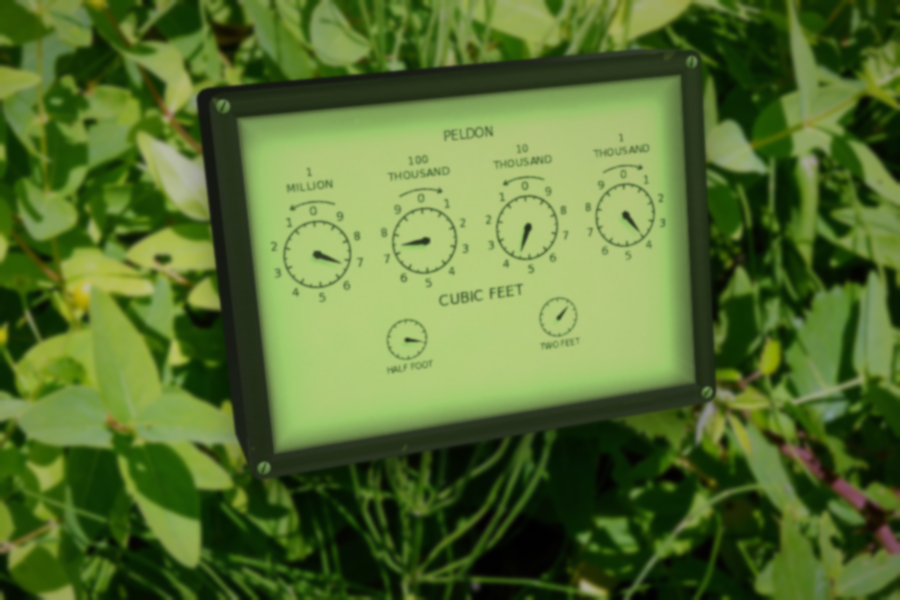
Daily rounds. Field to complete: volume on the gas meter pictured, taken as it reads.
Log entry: 674400 ft³
